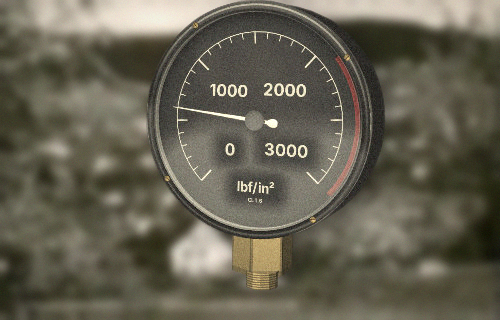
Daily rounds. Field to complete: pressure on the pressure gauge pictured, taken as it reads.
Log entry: 600 psi
